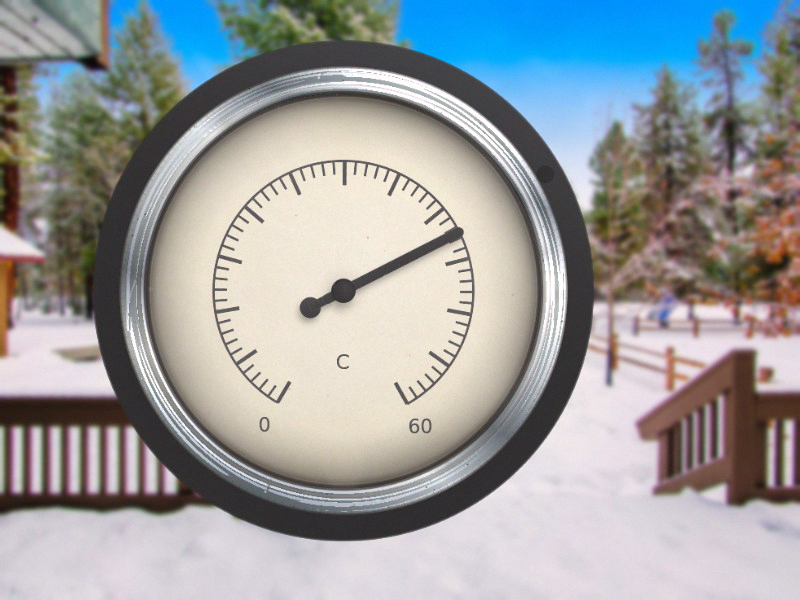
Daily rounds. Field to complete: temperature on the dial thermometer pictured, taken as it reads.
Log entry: 42.5 °C
